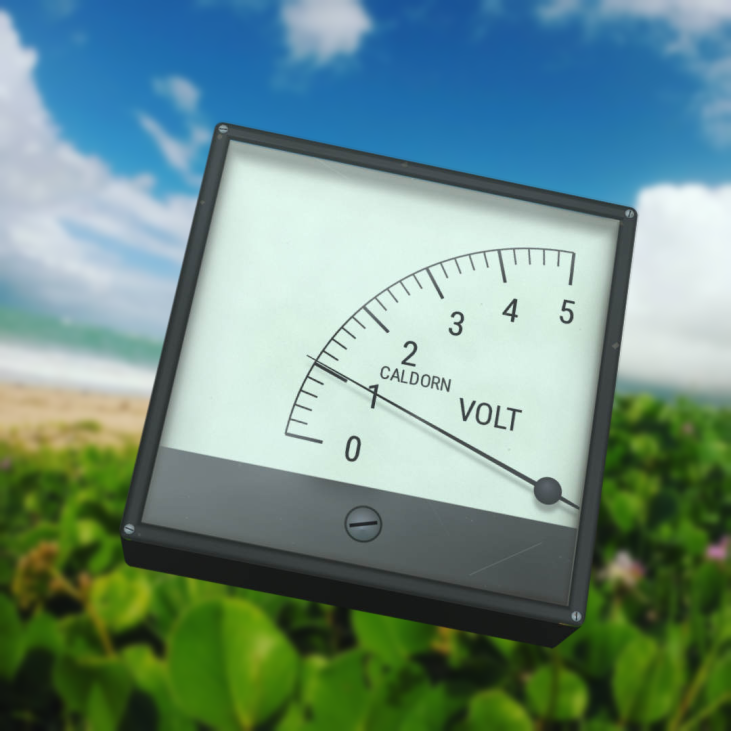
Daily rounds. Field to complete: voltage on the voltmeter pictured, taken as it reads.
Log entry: 1 V
